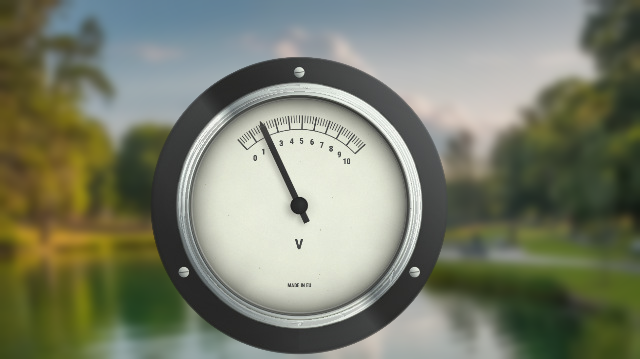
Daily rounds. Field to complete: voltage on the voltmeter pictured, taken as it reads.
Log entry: 2 V
